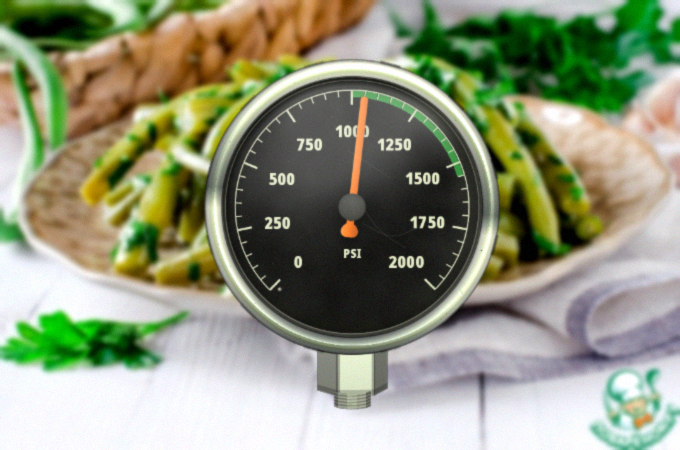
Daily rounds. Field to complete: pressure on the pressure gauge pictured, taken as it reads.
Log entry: 1050 psi
